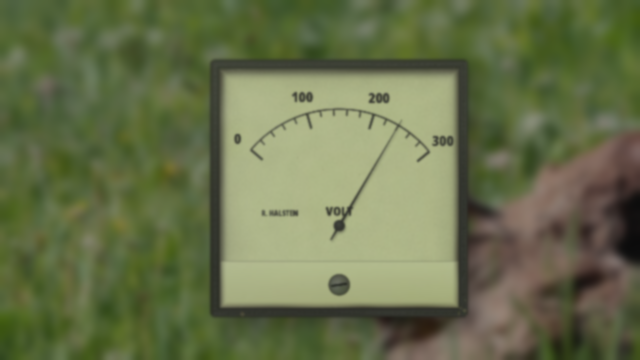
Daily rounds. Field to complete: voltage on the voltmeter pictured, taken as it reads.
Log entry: 240 V
